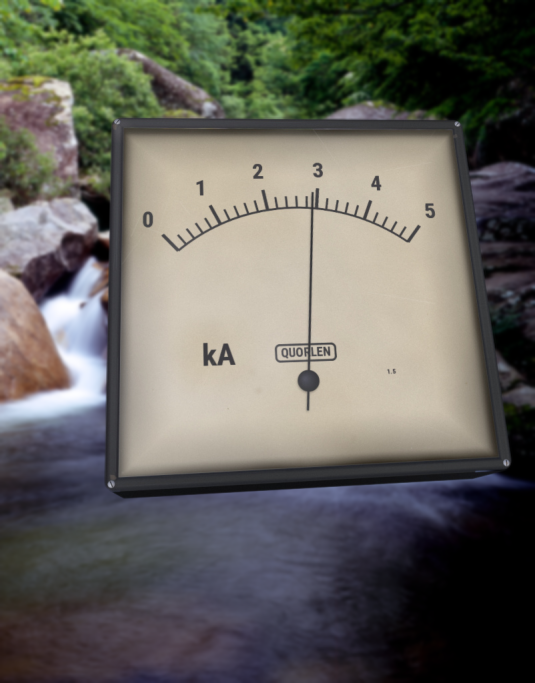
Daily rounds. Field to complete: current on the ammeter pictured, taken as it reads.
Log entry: 2.9 kA
